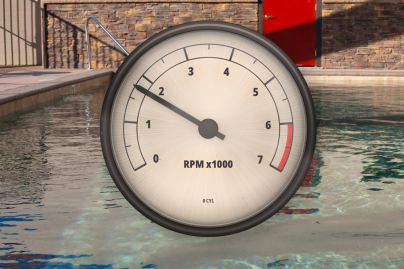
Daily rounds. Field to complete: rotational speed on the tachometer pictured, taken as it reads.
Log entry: 1750 rpm
